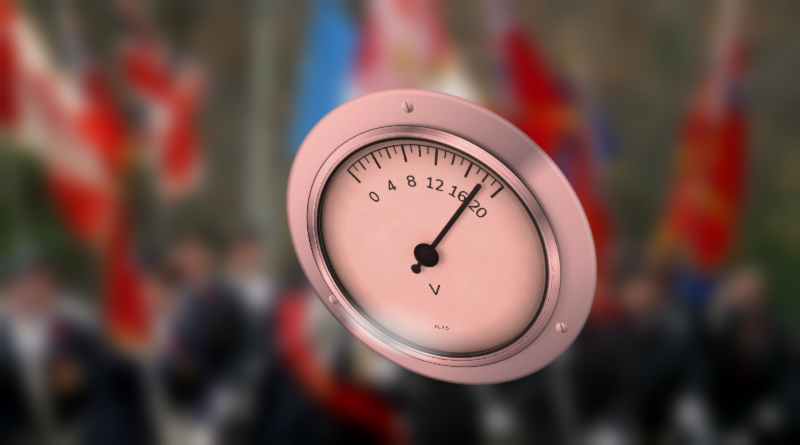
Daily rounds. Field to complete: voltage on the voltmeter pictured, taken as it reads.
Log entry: 18 V
